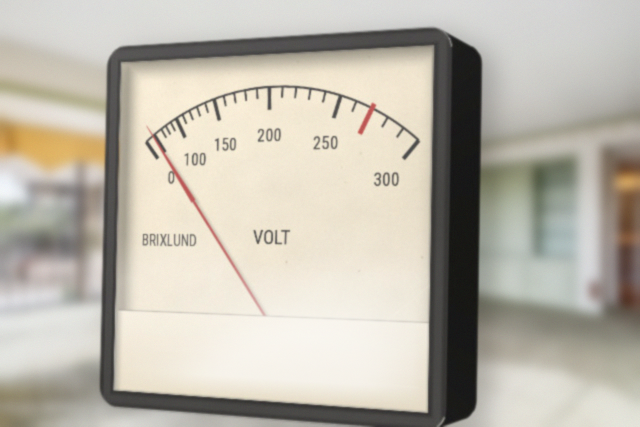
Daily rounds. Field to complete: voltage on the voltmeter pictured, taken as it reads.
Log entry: 50 V
